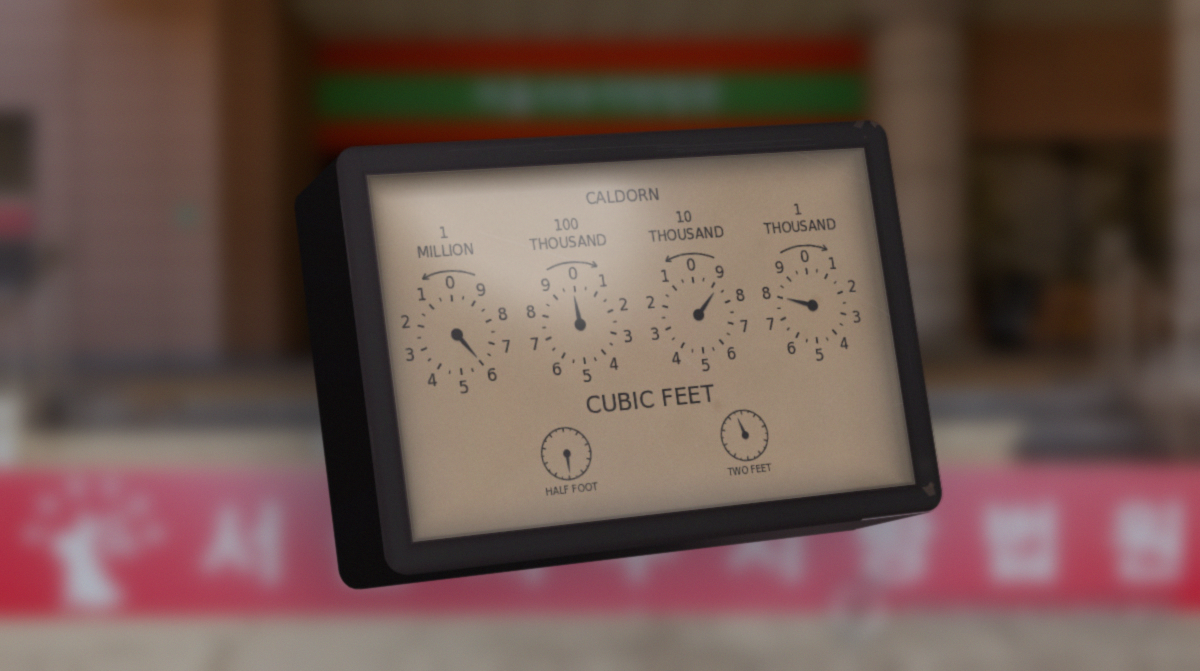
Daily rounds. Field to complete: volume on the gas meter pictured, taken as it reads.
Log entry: 598800 ft³
